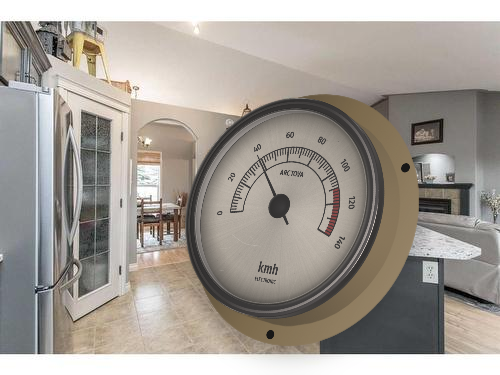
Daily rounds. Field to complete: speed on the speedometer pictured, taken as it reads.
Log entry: 40 km/h
